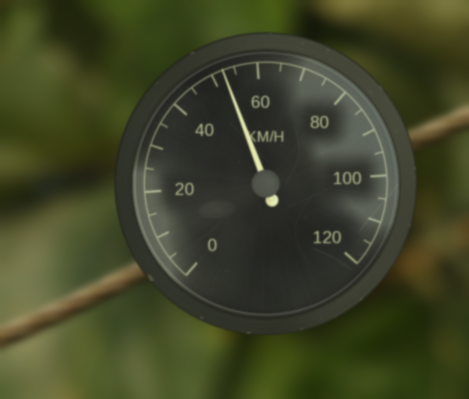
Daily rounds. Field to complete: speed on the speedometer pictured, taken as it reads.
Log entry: 52.5 km/h
